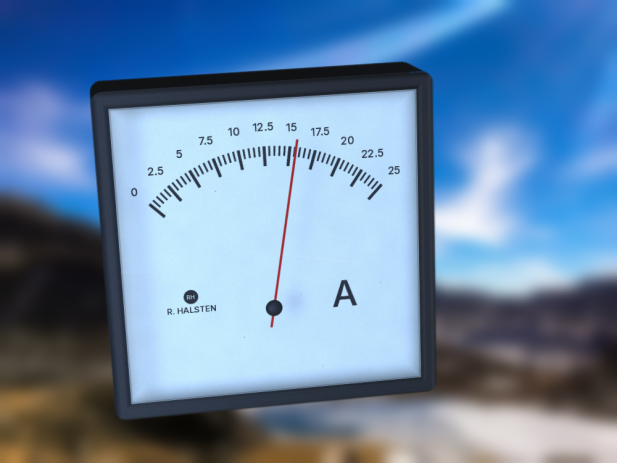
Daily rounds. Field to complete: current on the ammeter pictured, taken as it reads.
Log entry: 15.5 A
